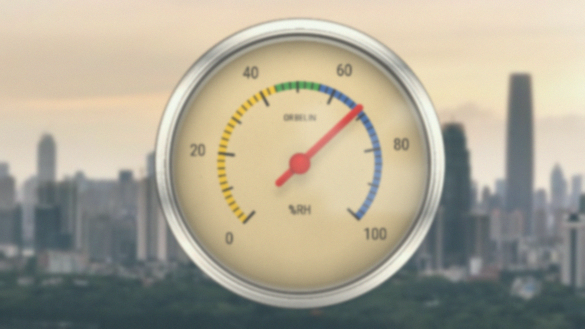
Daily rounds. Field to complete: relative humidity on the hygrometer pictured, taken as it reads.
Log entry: 68 %
